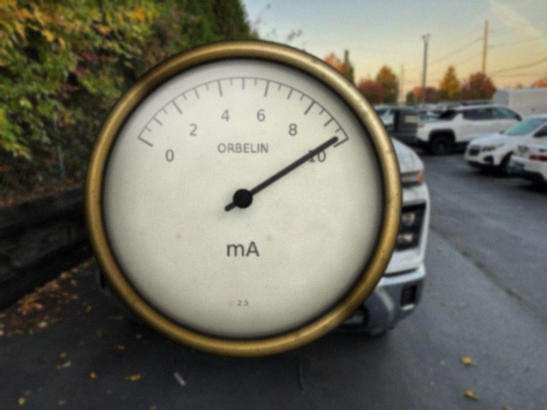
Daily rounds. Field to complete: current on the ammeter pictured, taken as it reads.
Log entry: 9.75 mA
